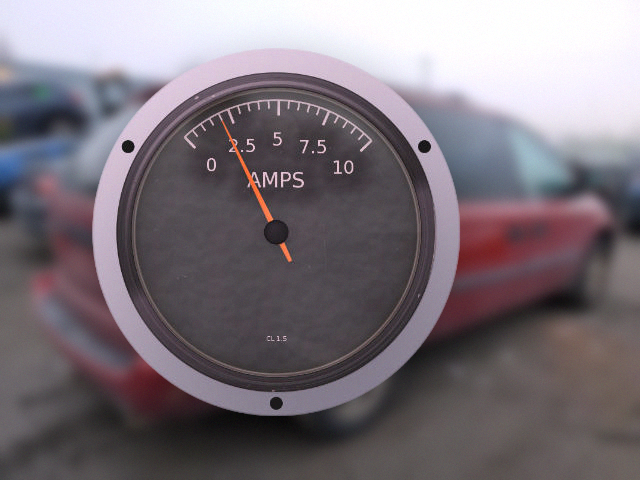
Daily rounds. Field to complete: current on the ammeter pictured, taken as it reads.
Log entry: 2 A
